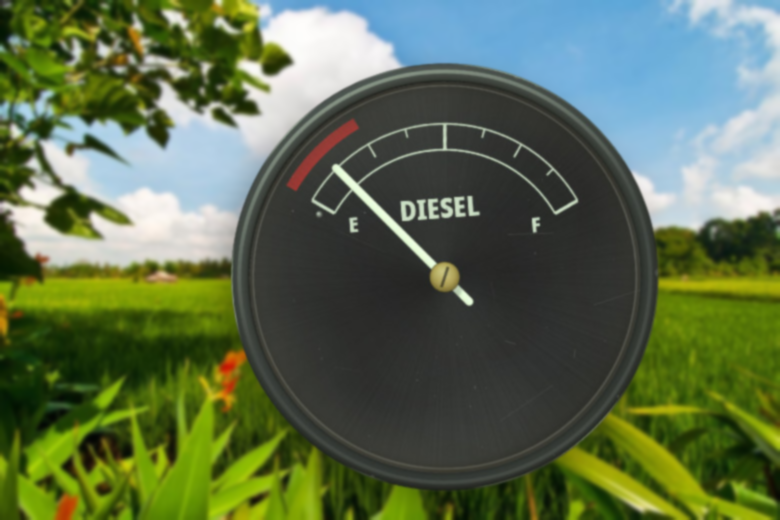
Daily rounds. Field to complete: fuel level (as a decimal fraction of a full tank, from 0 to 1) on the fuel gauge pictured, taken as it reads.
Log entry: 0.125
